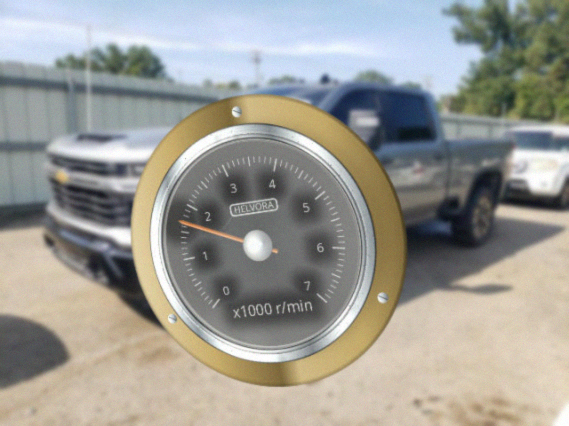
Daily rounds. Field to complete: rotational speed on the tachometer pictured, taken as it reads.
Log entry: 1700 rpm
